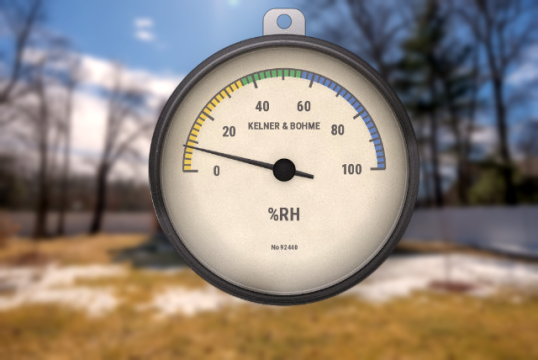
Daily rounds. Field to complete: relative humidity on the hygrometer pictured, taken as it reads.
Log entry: 8 %
